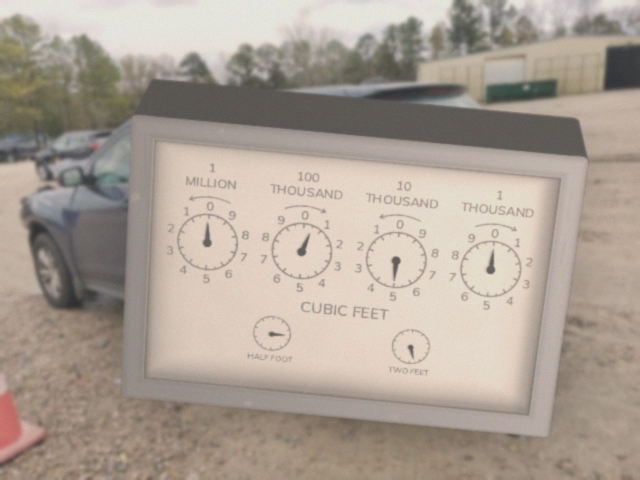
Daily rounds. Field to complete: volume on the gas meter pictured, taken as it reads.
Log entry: 5000 ft³
